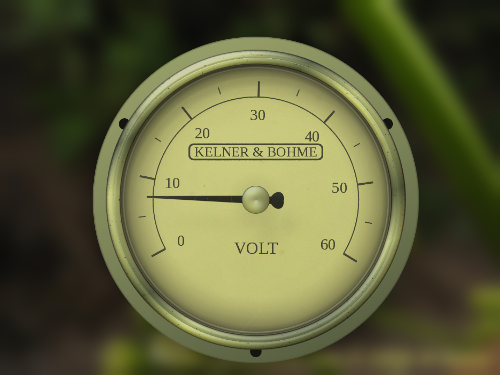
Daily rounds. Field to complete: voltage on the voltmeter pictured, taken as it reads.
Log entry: 7.5 V
